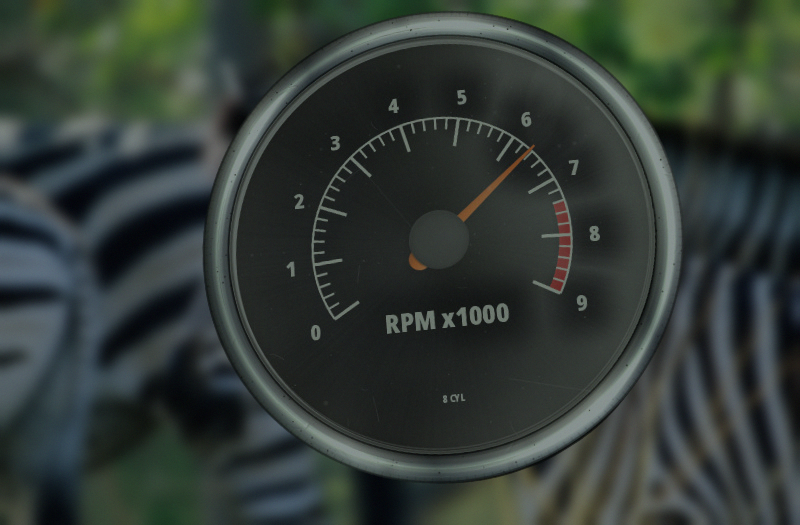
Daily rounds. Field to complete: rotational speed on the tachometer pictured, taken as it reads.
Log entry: 6400 rpm
